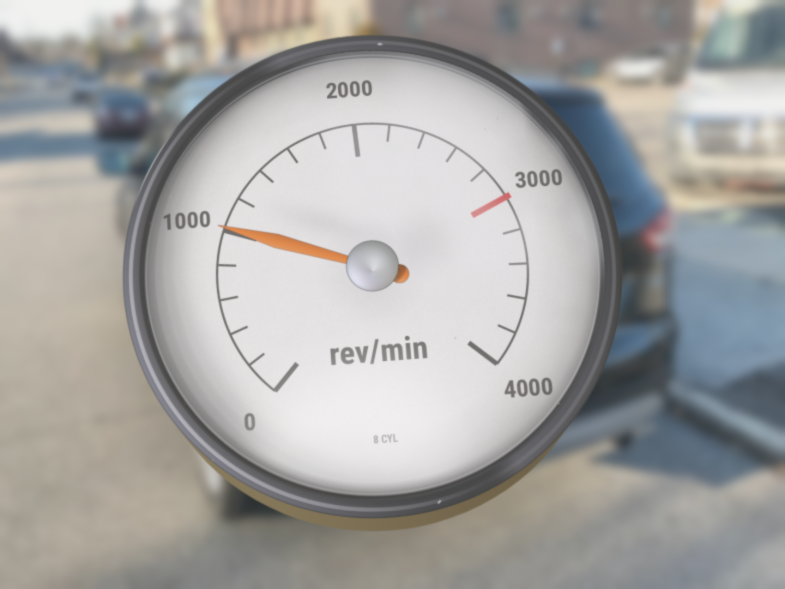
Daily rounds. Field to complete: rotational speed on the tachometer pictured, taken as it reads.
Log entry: 1000 rpm
